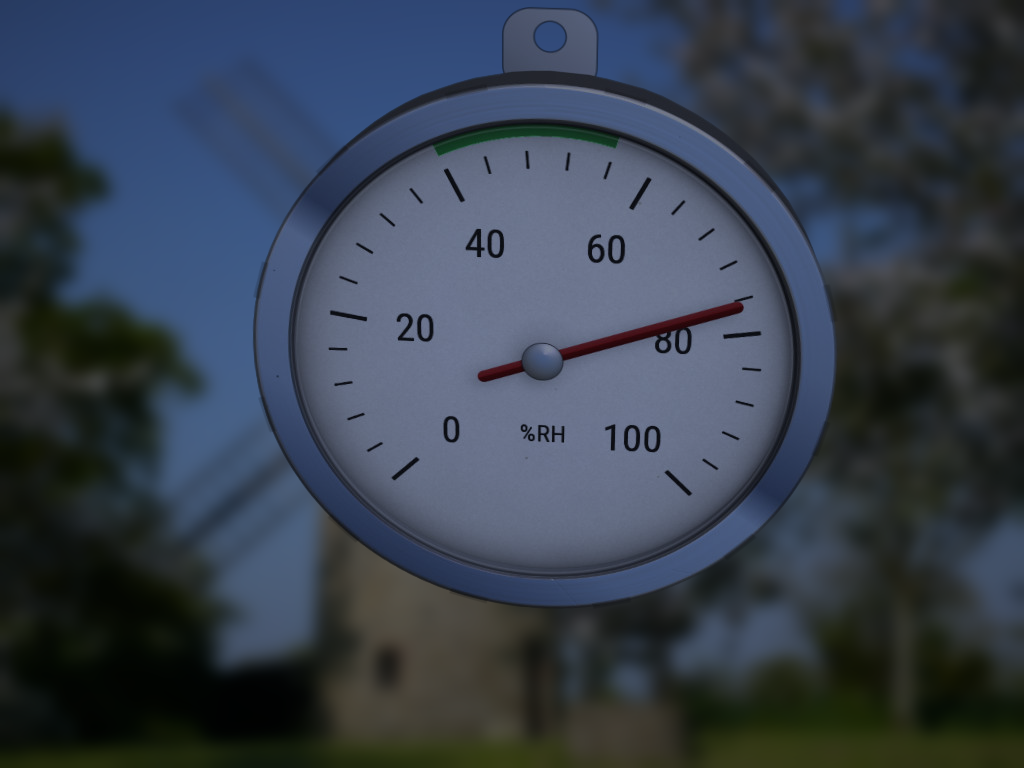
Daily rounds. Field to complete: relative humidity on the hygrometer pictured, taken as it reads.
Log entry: 76 %
